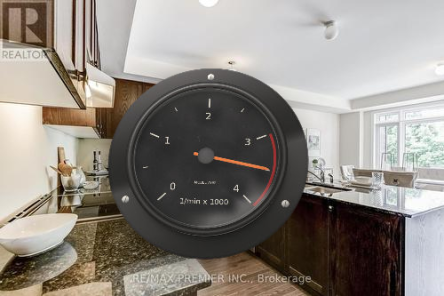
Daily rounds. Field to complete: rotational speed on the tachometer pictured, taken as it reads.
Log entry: 3500 rpm
